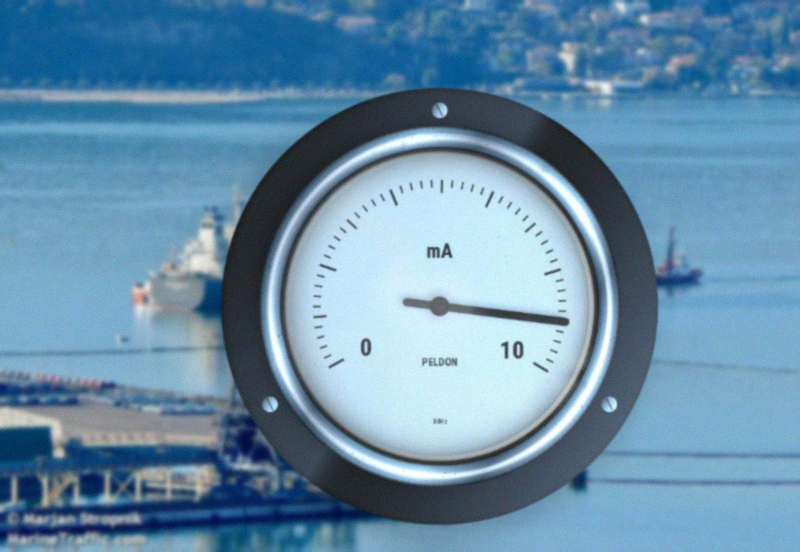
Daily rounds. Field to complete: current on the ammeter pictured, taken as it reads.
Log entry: 9 mA
